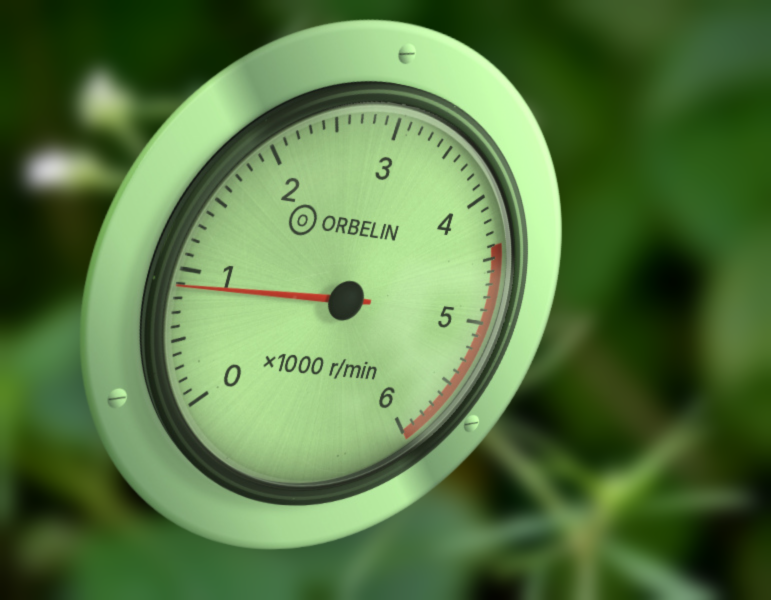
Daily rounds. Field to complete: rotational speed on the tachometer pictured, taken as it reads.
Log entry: 900 rpm
